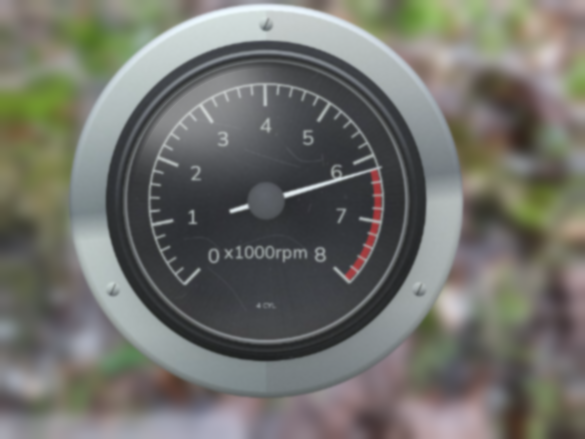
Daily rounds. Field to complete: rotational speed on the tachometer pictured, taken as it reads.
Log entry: 6200 rpm
